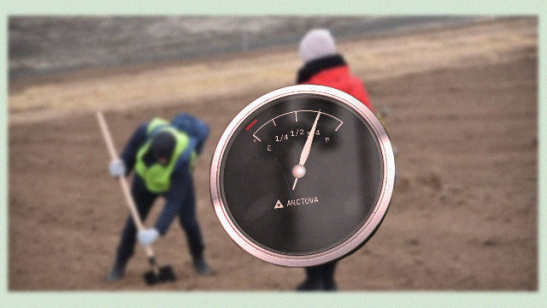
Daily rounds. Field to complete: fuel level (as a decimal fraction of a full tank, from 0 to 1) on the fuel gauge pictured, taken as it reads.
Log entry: 0.75
